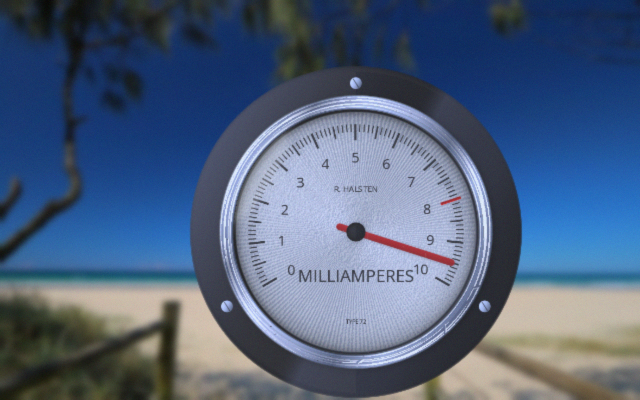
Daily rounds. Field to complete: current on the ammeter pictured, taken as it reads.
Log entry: 9.5 mA
